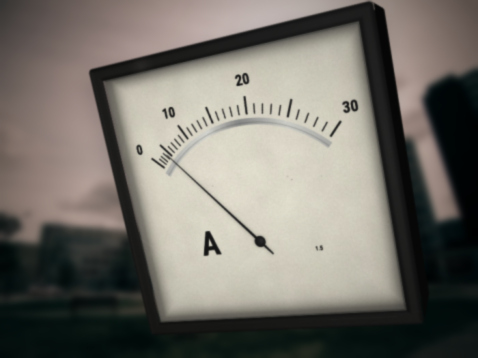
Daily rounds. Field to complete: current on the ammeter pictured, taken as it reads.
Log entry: 5 A
